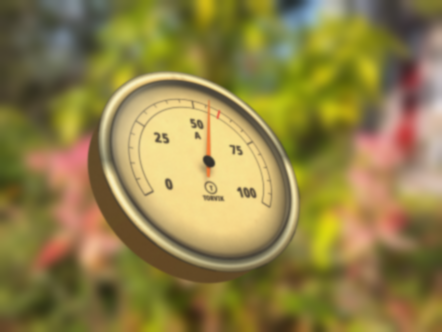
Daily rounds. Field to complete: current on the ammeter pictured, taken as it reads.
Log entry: 55 A
